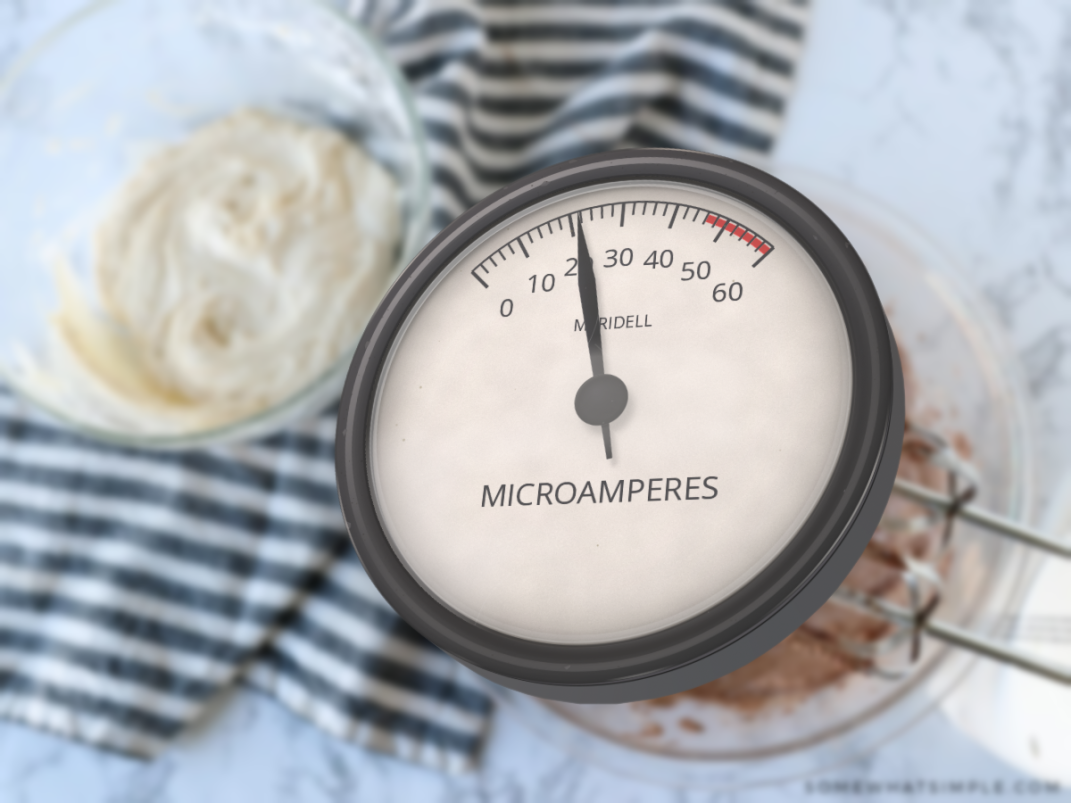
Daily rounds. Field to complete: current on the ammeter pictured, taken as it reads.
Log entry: 22 µA
